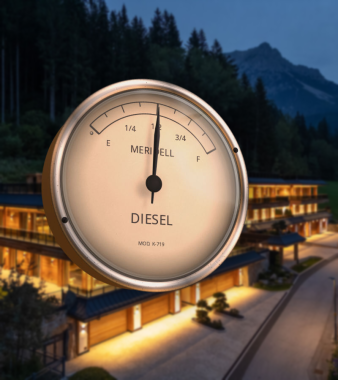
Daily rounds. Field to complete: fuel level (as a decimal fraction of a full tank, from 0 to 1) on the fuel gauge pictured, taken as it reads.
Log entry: 0.5
